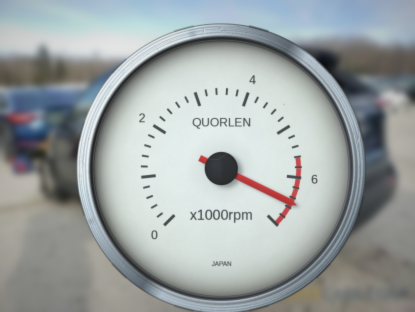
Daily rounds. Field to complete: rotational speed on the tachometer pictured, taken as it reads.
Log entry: 6500 rpm
